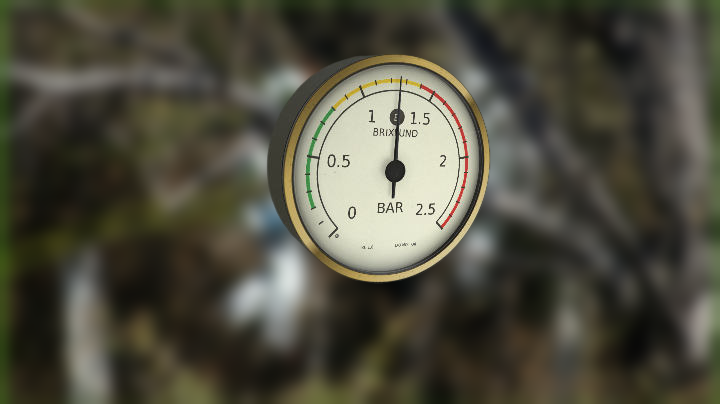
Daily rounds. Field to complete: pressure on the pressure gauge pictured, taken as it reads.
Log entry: 1.25 bar
